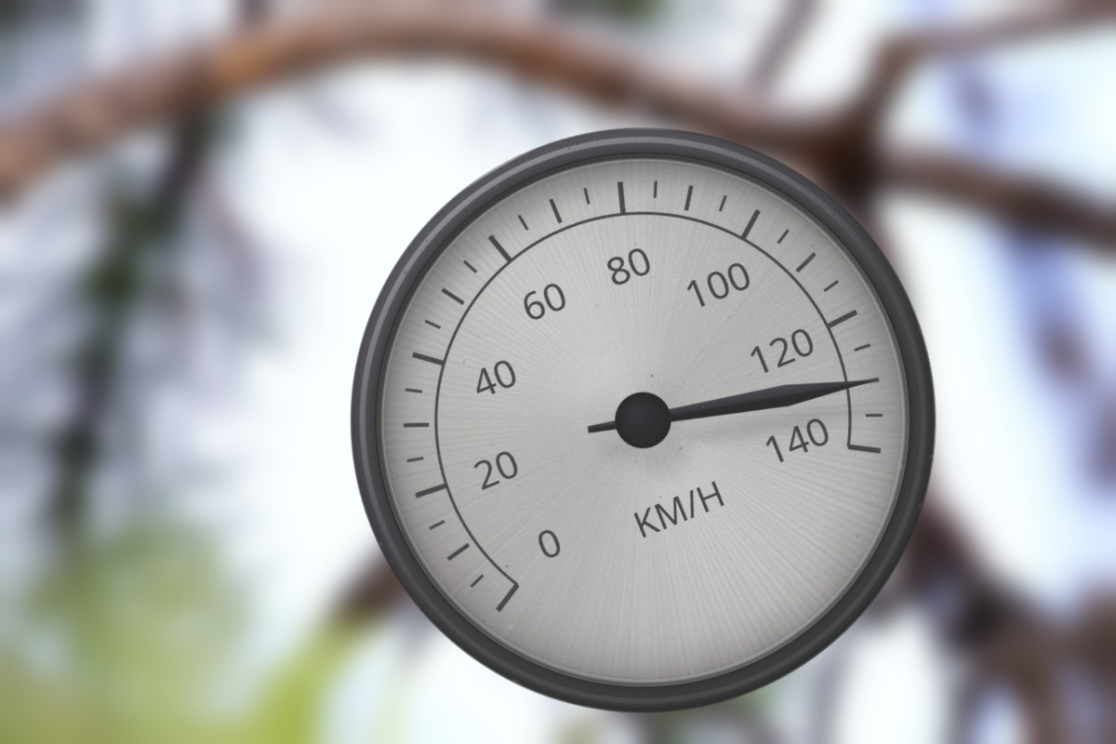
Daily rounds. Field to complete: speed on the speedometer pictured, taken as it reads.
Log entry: 130 km/h
